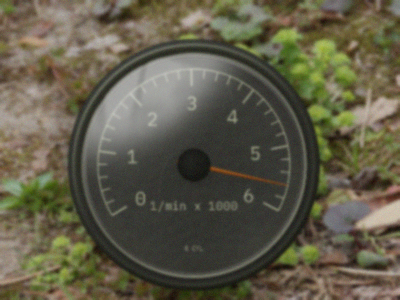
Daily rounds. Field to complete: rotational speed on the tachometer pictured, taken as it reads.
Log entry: 5600 rpm
